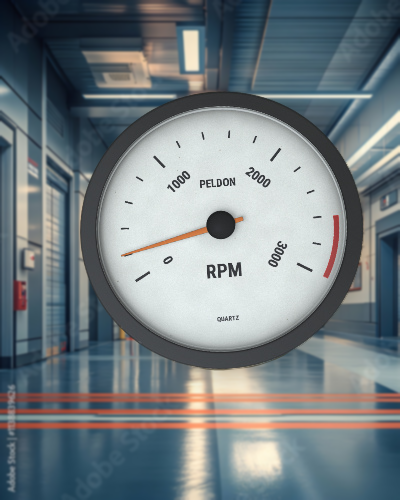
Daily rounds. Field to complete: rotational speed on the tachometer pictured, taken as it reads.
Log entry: 200 rpm
